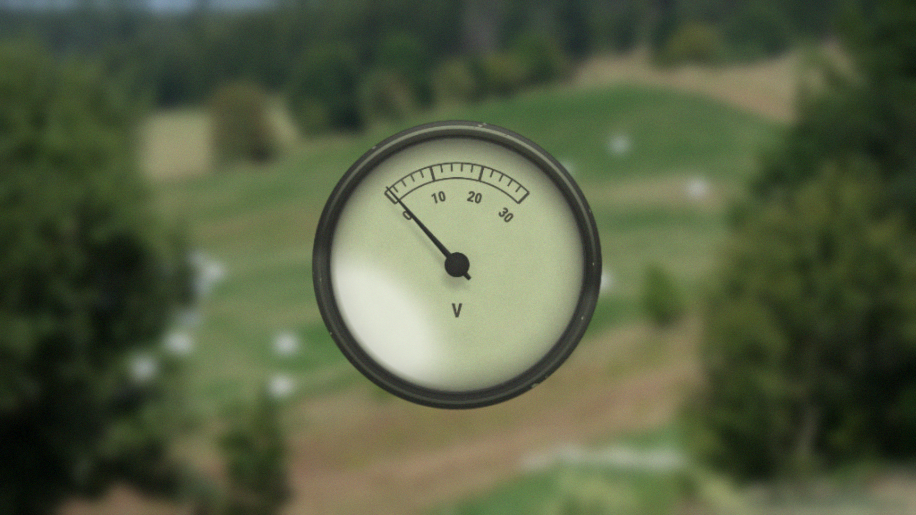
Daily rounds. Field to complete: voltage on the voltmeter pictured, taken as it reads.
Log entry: 1 V
